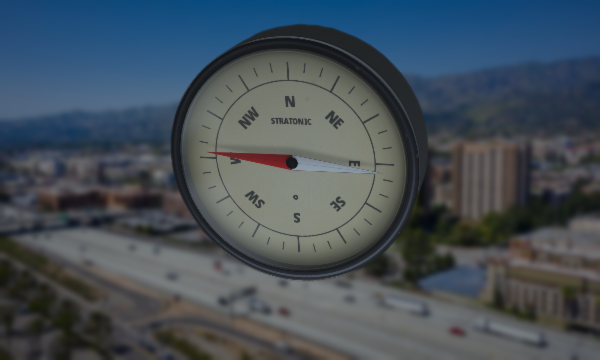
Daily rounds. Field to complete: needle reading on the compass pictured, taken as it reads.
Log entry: 275 °
